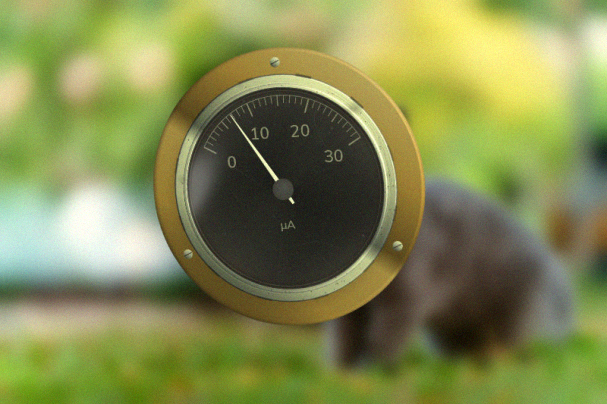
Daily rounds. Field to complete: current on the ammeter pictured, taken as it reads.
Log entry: 7 µA
